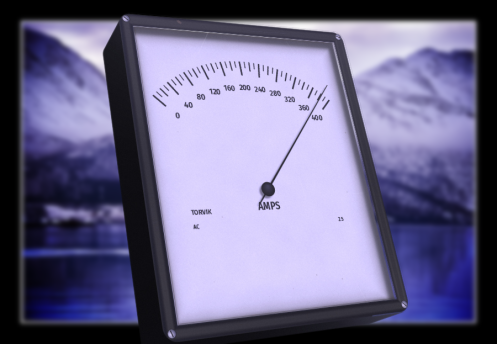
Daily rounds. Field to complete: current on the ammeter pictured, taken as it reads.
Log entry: 380 A
